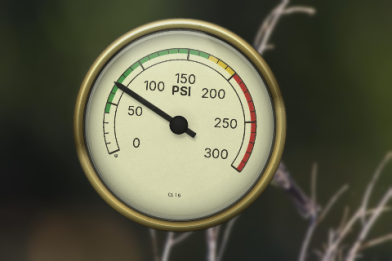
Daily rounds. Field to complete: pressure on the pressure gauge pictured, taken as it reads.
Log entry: 70 psi
